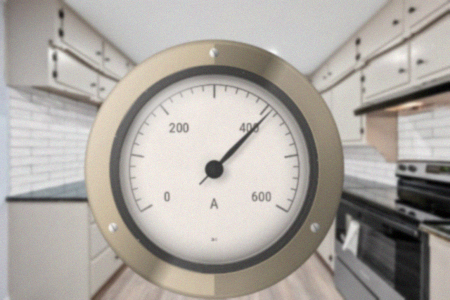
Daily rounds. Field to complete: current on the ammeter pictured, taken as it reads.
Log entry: 410 A
